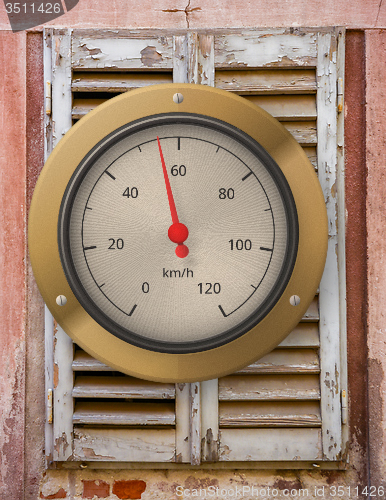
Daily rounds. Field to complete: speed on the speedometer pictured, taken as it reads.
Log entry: 55 km/h
